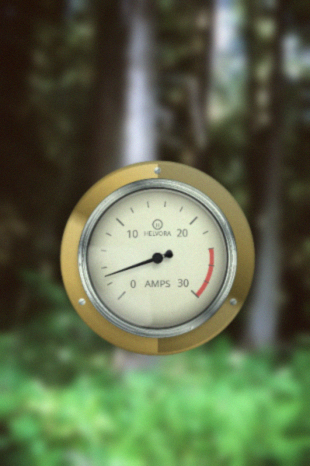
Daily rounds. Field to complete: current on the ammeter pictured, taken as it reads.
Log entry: 3 A
